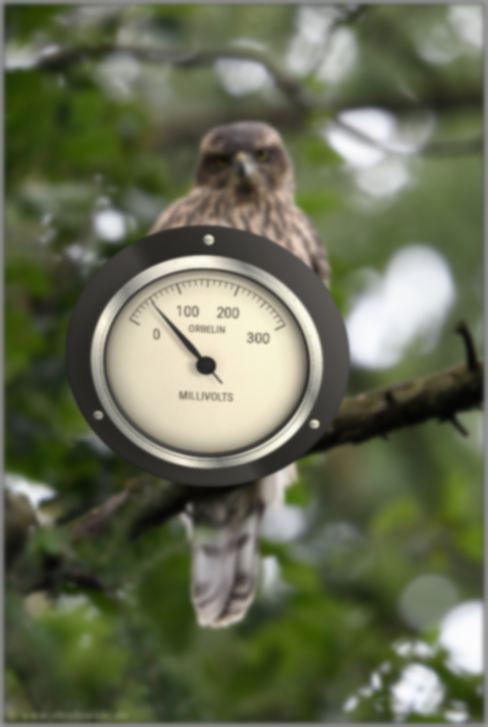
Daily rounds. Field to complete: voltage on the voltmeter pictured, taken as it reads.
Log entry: 50 mV
